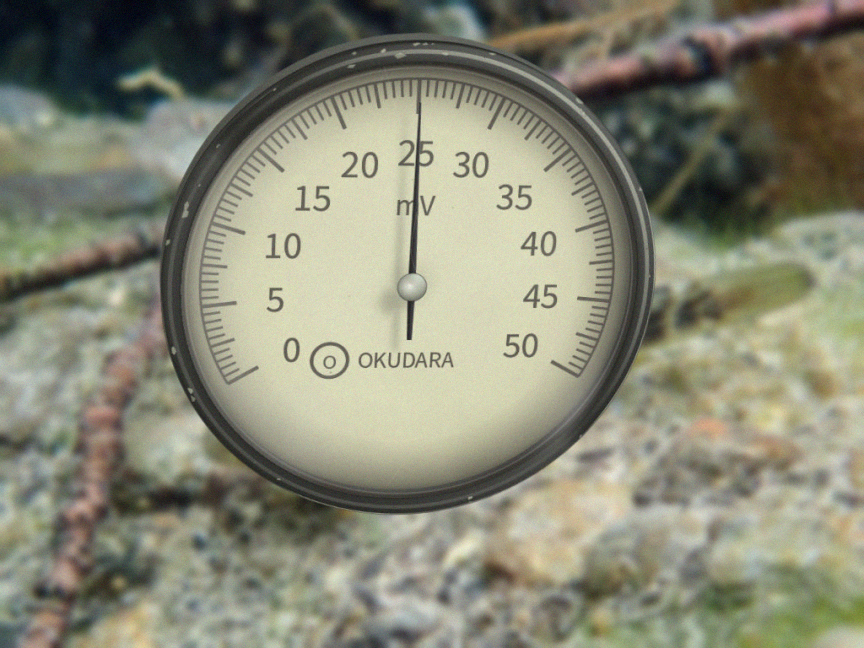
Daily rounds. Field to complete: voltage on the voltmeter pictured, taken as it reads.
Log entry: 25 mV
